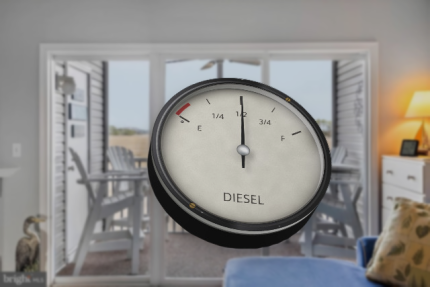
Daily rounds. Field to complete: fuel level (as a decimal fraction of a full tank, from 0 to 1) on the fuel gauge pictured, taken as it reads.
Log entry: 0.5
